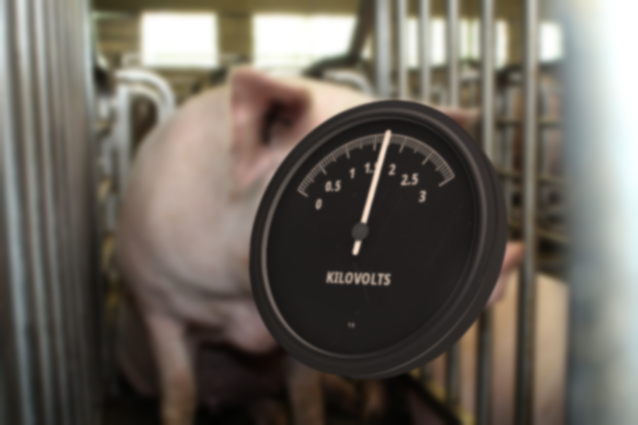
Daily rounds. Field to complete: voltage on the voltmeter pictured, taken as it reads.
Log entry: 1.75 kV
